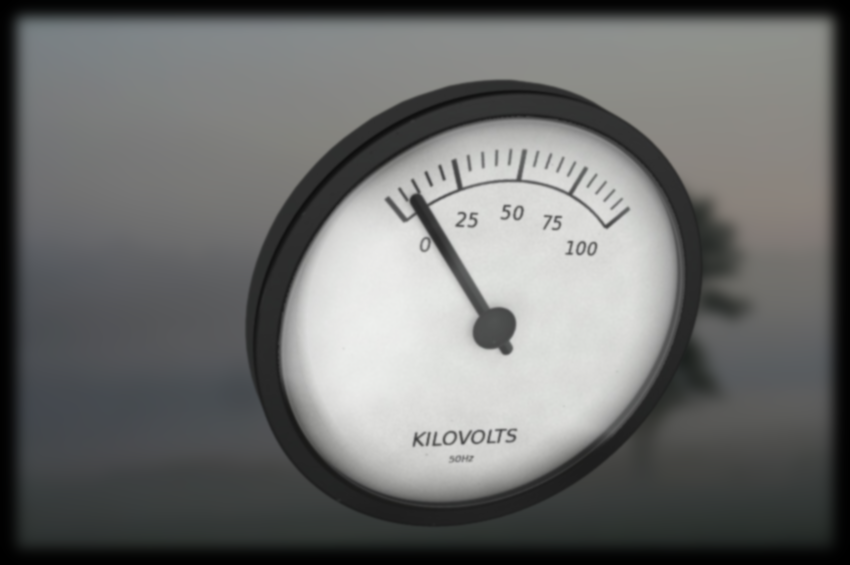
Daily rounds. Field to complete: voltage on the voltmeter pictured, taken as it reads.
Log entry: 7.5 kV
